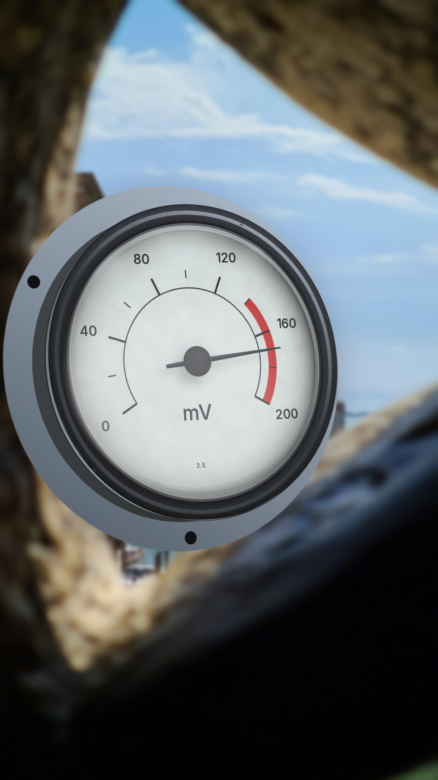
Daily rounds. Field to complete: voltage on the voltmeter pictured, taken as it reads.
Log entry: 170 mV
